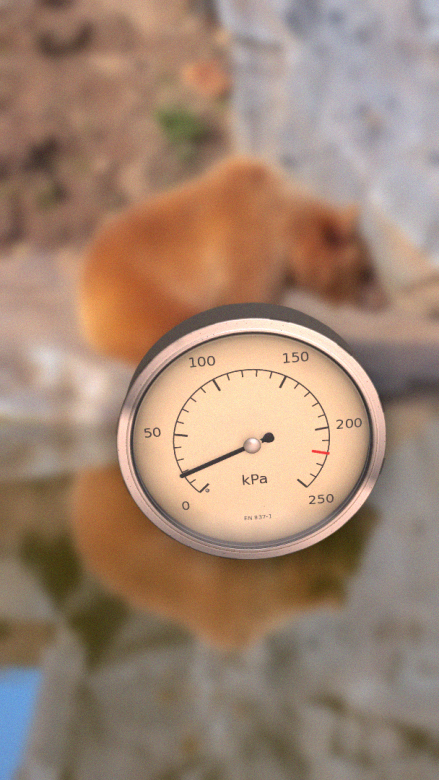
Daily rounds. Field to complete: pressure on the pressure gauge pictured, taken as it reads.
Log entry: 20 kPa
